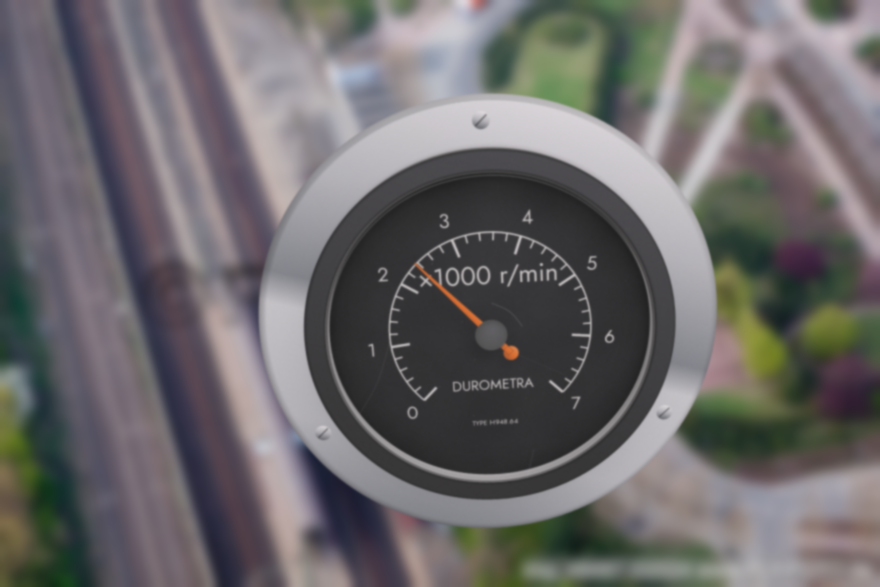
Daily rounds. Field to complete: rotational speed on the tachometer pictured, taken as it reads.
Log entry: 2400 rpm
